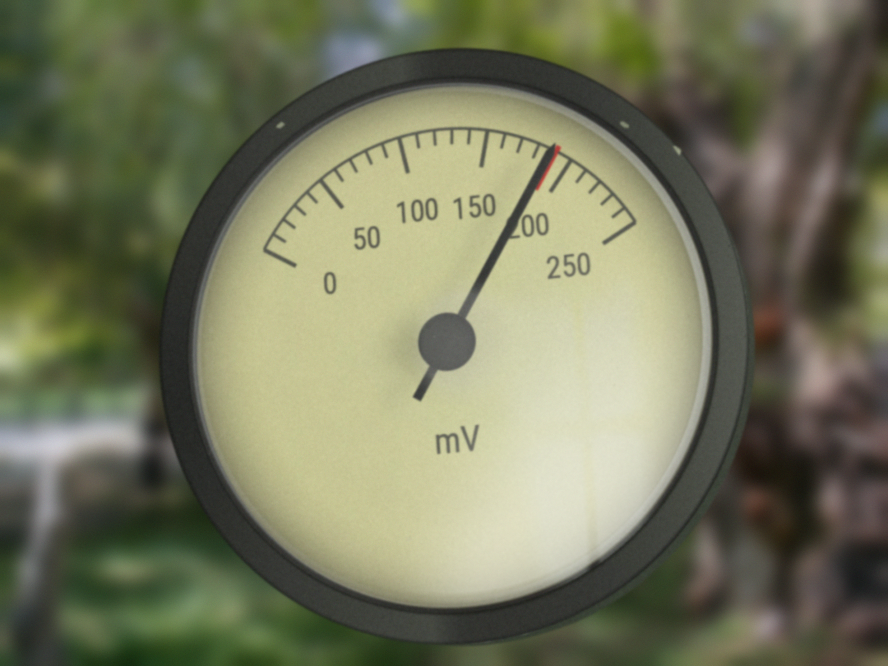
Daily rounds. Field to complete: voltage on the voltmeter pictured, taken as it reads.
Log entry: 190 mV
